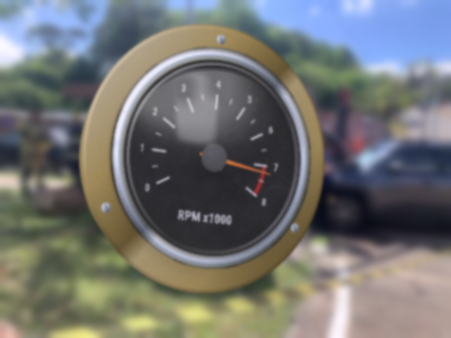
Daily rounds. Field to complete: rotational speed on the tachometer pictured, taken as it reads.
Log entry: 7250 rpm
